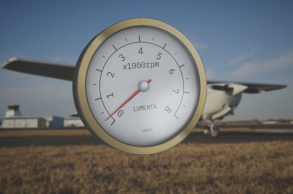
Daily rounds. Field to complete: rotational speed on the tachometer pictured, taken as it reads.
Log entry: 250 rpm
